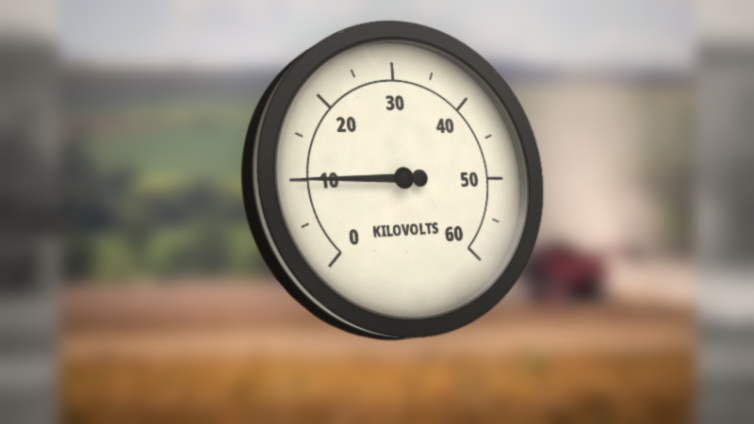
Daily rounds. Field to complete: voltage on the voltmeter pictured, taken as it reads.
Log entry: 10 kV
